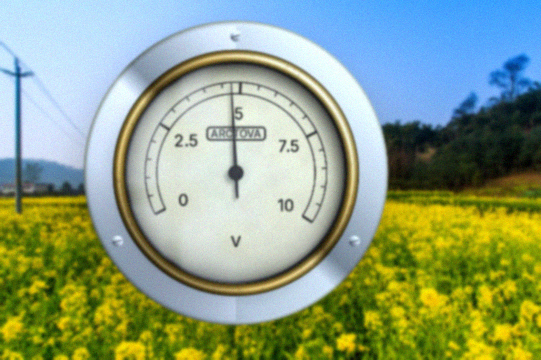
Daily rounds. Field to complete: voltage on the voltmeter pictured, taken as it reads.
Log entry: 4.75 V
